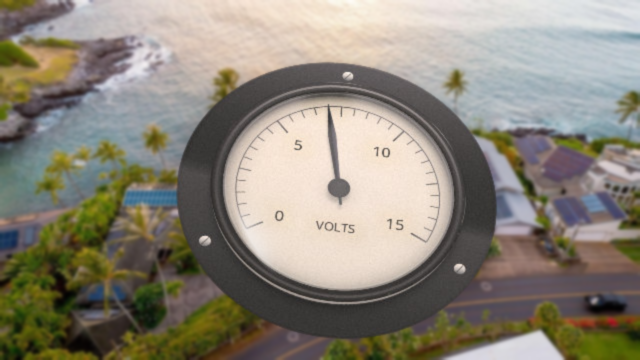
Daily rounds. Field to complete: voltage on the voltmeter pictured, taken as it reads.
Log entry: 7 V
